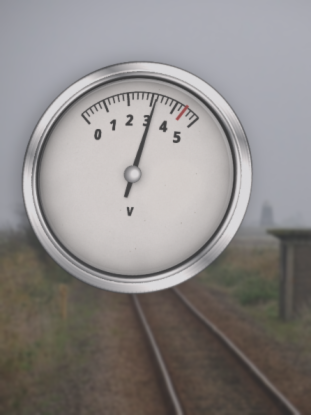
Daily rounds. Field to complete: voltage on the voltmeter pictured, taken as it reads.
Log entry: 3.2 V
